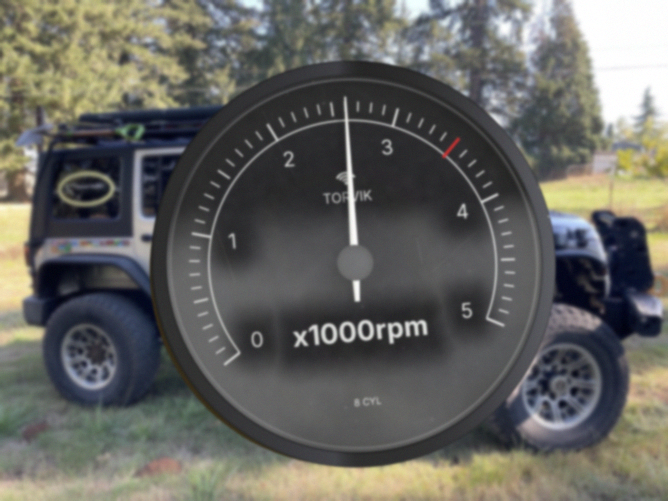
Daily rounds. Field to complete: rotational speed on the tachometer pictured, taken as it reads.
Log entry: 2600 rpm
